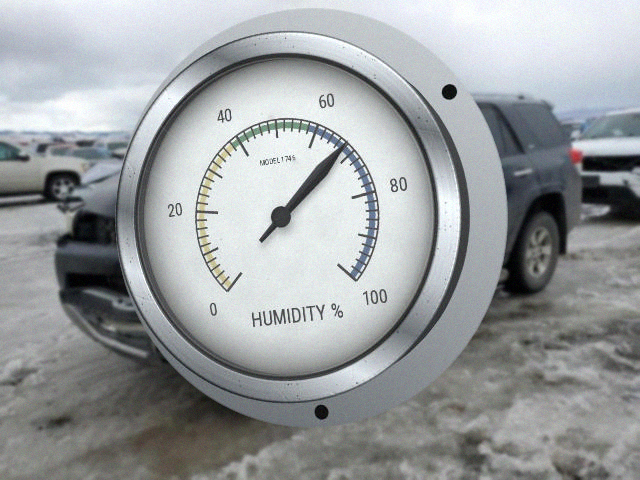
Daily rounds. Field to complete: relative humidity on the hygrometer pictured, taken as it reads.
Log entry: 68 %
